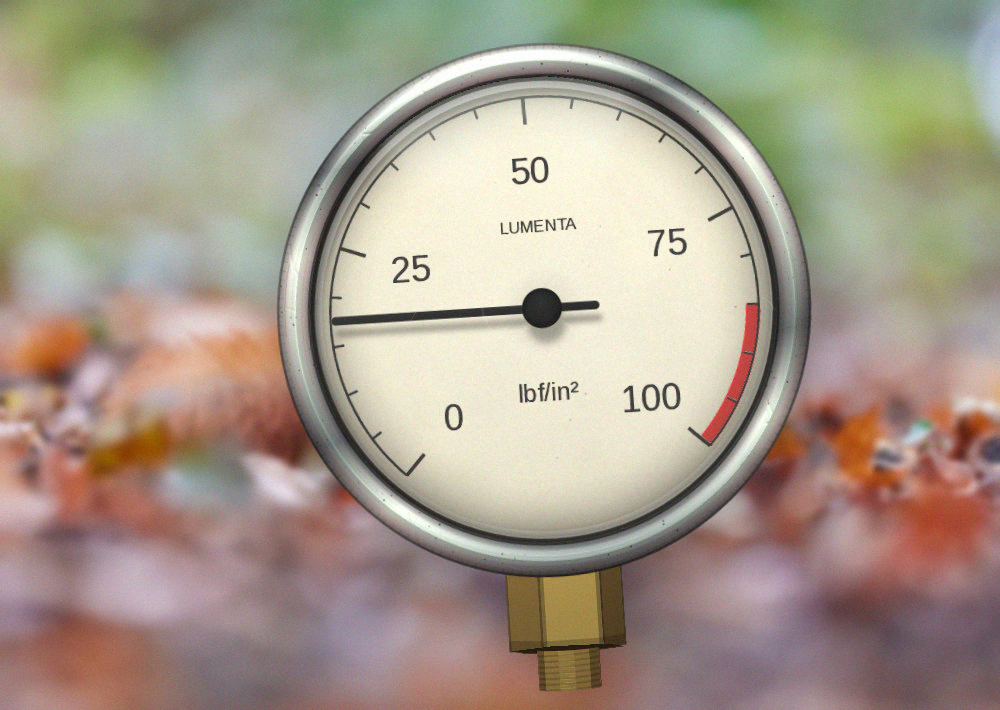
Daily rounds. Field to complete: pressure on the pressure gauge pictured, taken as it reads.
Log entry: 17.5 psi
